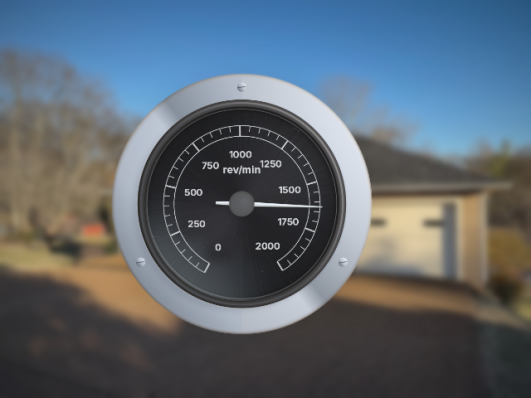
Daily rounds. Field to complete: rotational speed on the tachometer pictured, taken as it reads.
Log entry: 1625 rpm
